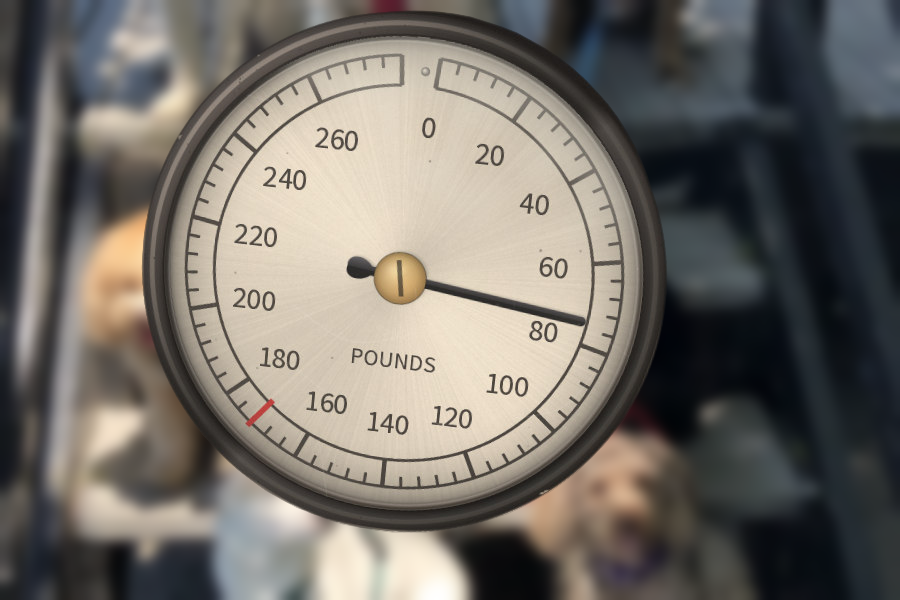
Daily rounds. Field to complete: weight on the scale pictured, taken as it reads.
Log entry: 74 lb
